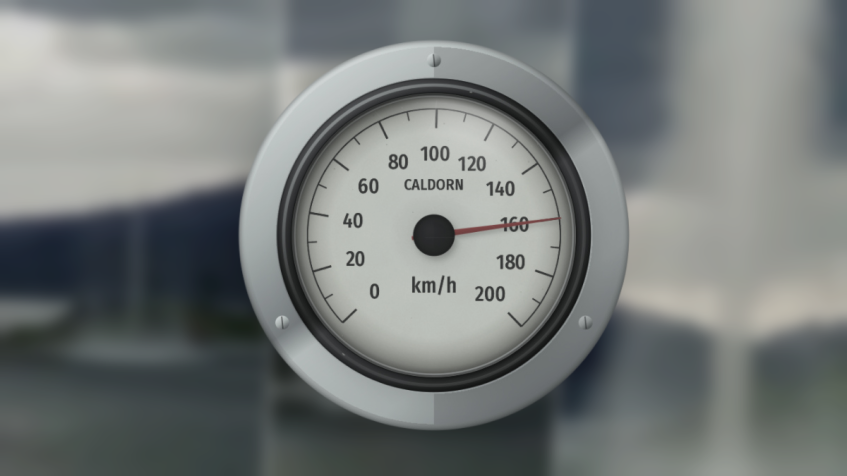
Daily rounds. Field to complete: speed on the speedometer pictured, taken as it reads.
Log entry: 160 km/h
